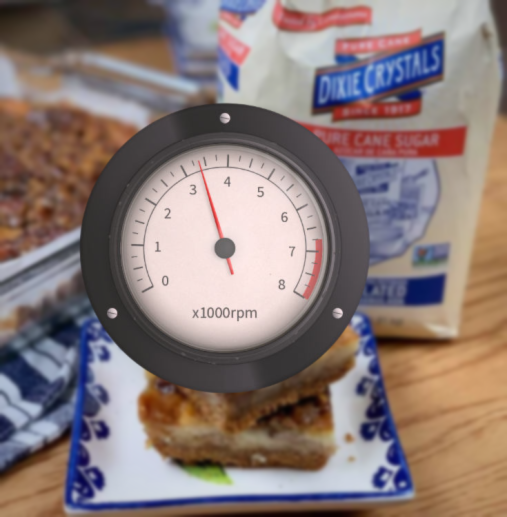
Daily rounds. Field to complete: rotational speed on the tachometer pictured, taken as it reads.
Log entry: 3375 rpm
